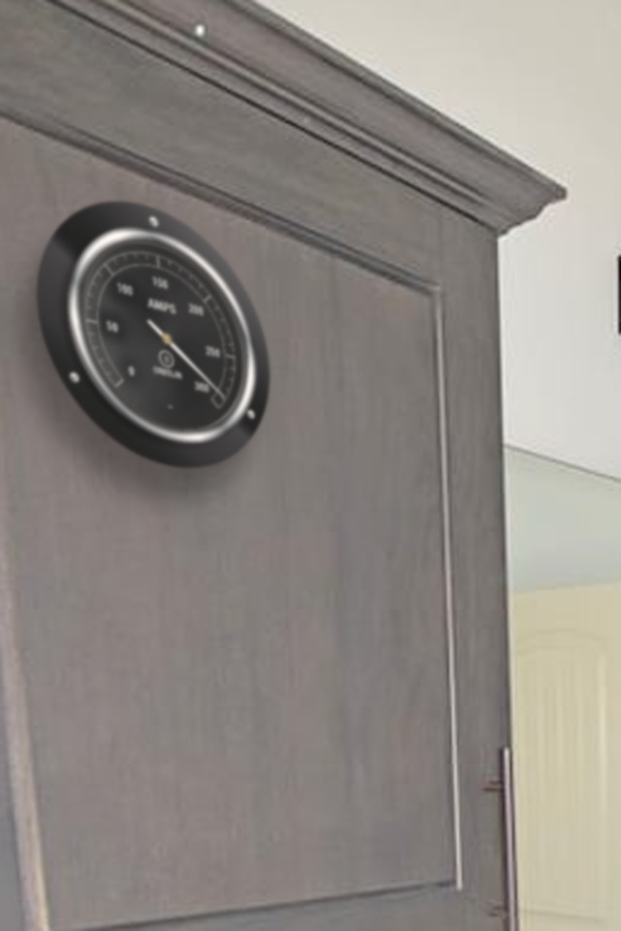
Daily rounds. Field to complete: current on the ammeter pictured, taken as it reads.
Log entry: 290 A
